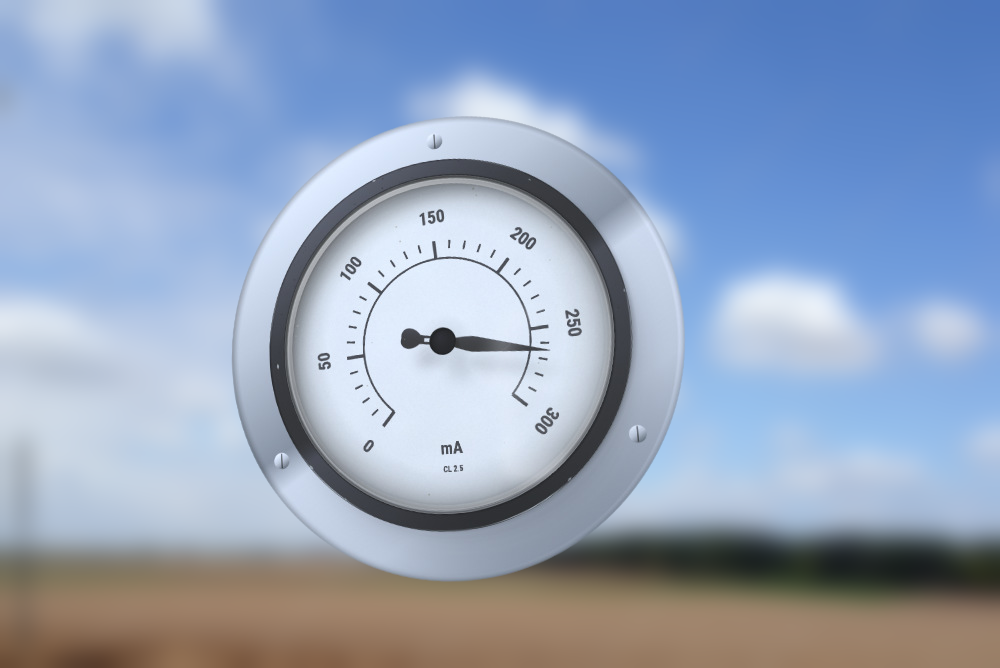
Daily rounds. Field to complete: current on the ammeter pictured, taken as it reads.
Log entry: 265 mA
